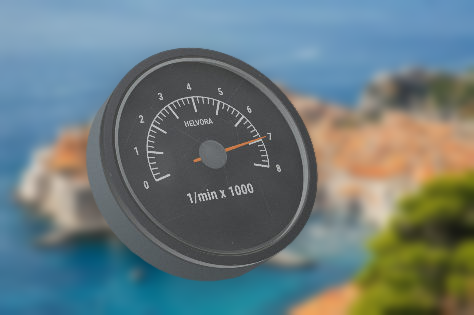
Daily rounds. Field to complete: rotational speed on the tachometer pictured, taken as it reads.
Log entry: 7000 rpm
